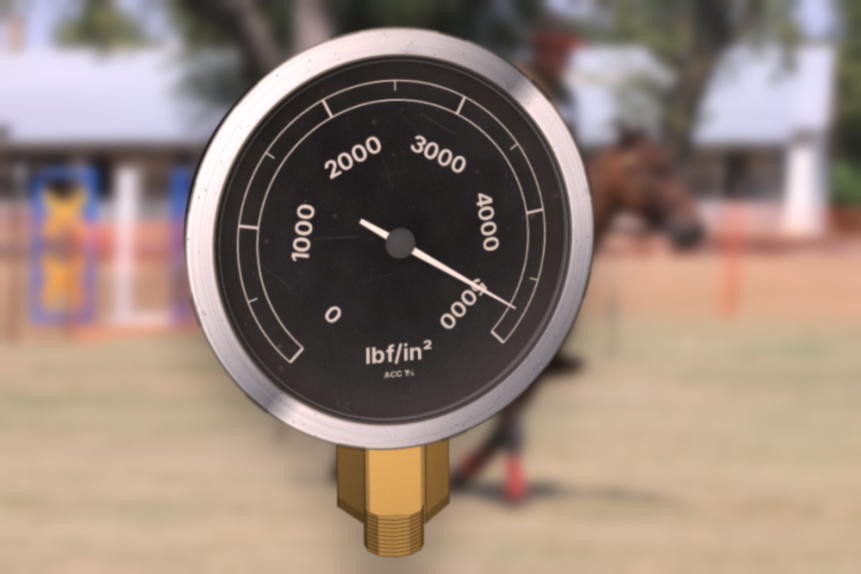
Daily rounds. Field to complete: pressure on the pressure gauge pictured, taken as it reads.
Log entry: 4750 psi
